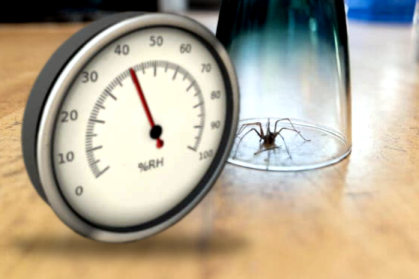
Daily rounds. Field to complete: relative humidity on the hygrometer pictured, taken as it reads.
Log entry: 40 %
